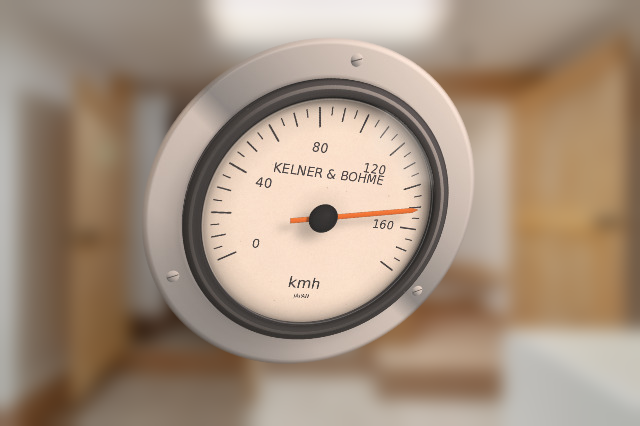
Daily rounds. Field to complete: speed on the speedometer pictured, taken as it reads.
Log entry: 150 km/h
